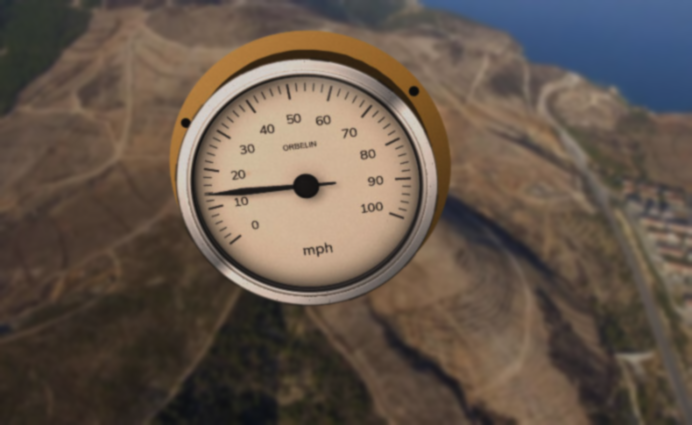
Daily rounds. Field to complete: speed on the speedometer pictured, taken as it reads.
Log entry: 14 mph
